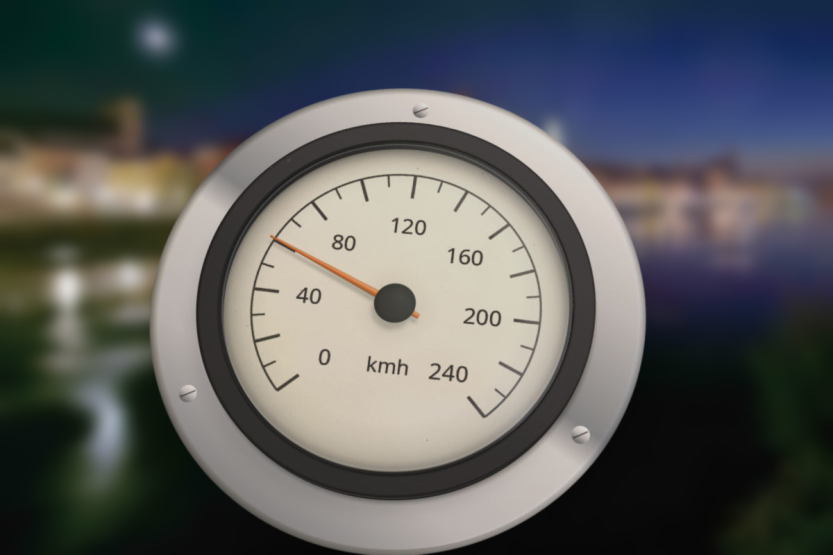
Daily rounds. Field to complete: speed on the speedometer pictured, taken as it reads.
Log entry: 60 km/h
